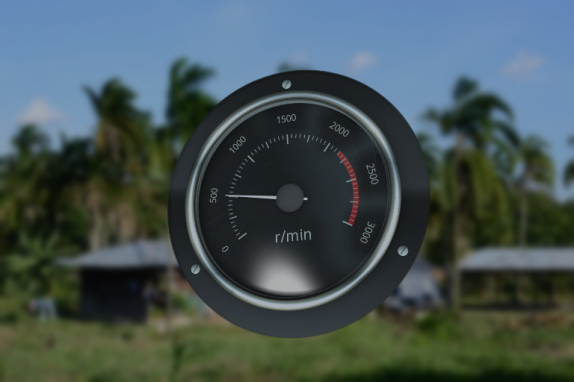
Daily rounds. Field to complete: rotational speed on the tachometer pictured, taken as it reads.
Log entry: 500 rpm
